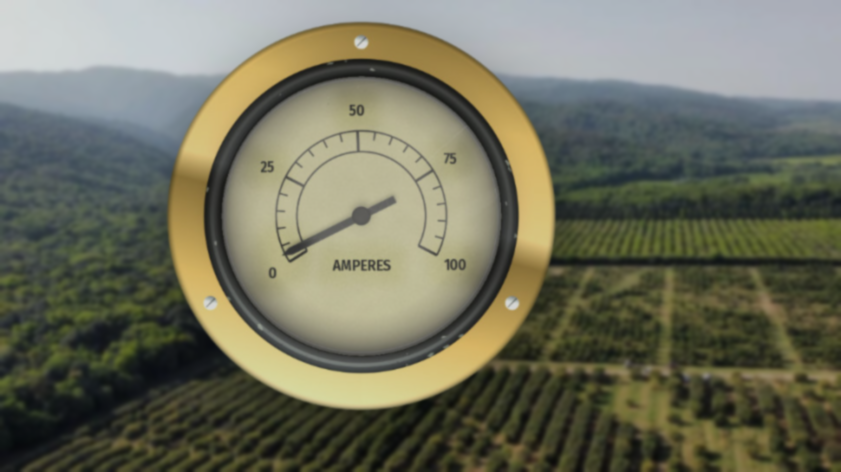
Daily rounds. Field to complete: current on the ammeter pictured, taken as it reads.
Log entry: 2.5 A
